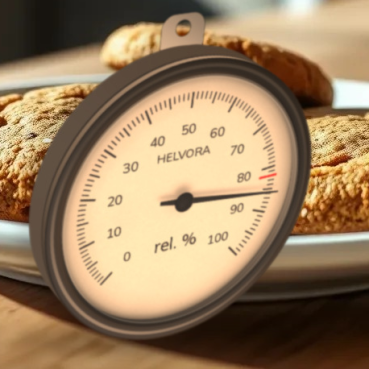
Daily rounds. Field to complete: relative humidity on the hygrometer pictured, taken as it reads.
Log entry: 85 %
